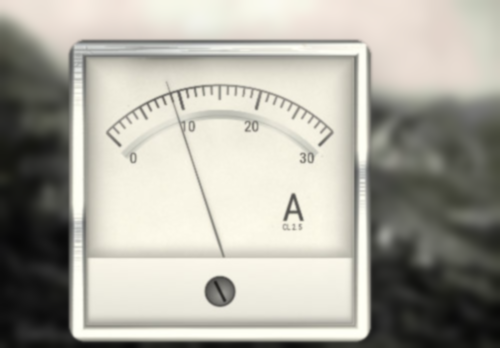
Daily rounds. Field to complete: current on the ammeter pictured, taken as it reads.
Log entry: 9 A
